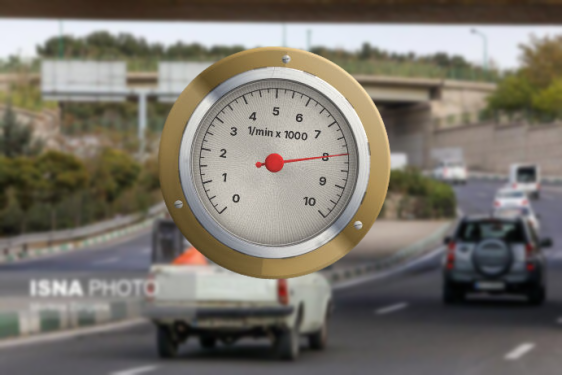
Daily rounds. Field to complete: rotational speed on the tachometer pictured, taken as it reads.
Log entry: 8000 rpm
